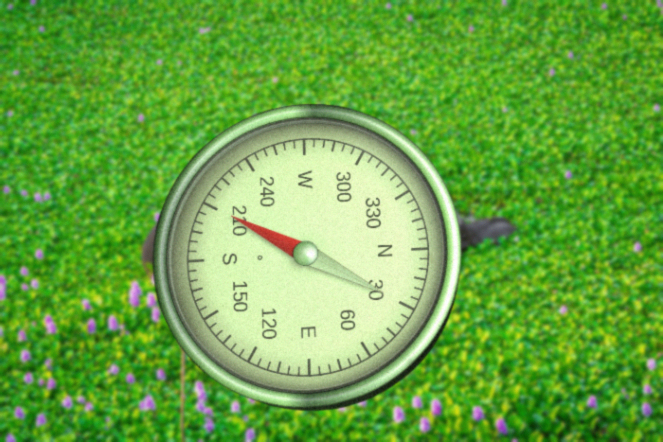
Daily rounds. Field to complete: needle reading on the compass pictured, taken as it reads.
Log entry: 210 °
